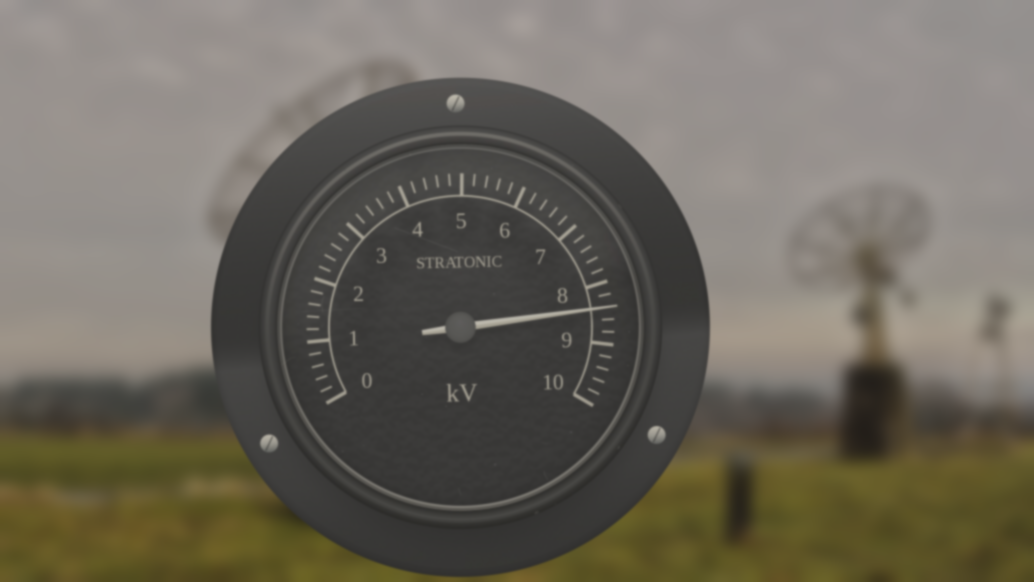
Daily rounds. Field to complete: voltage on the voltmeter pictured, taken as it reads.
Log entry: 8.4 kV
